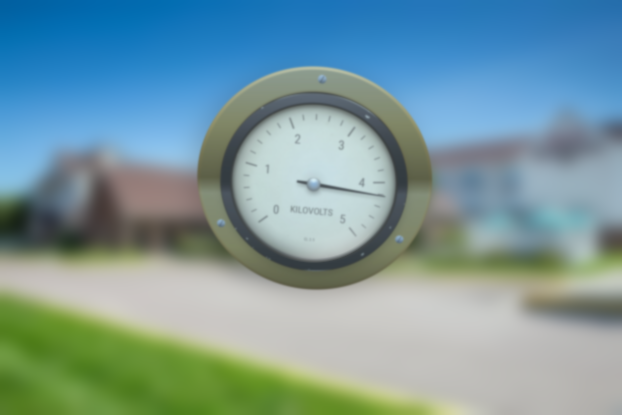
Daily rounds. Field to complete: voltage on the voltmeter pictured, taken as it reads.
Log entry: 4.2 kV
